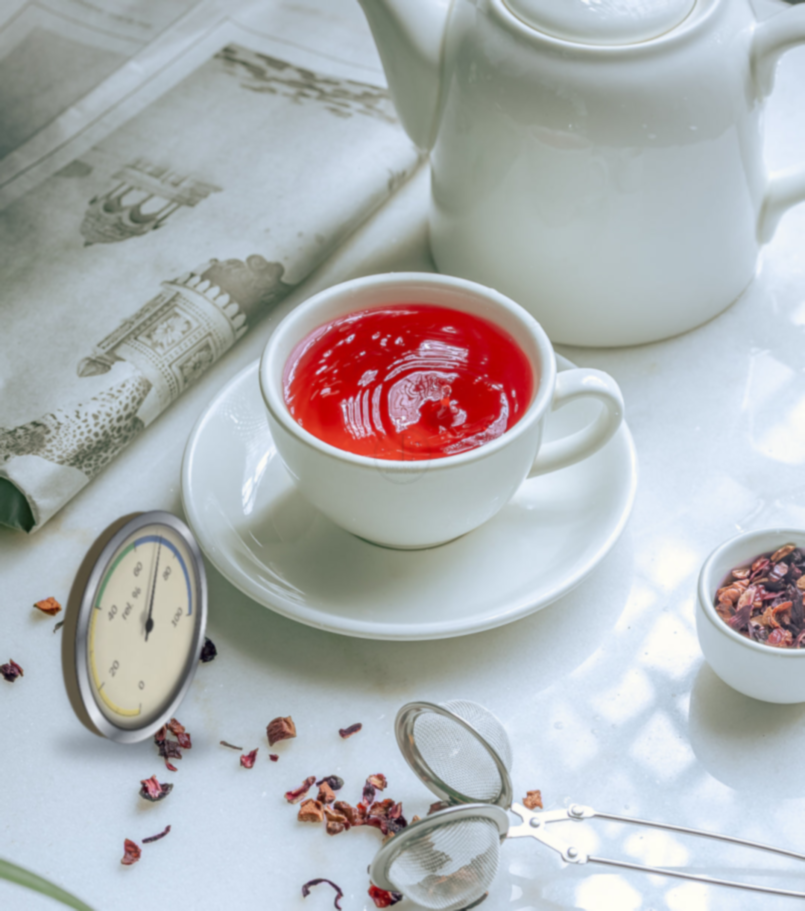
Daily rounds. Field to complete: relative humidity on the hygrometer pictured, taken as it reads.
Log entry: 70 %
